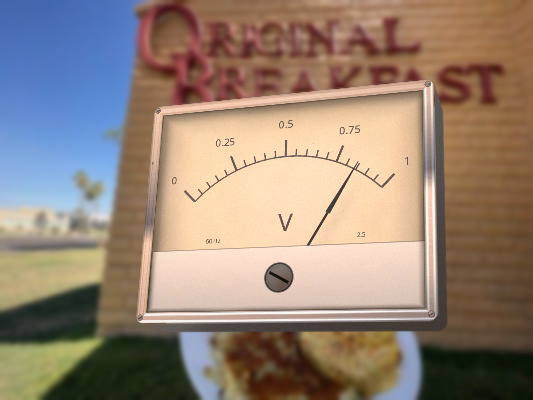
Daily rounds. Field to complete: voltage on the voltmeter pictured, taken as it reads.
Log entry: 0.85 V
